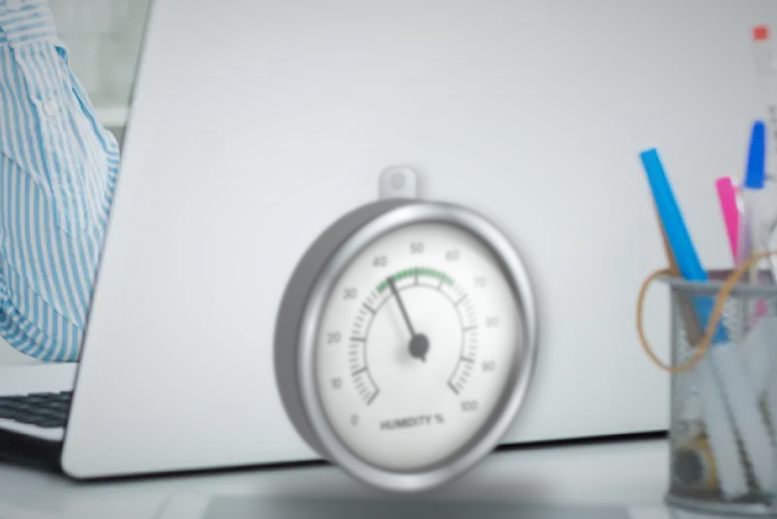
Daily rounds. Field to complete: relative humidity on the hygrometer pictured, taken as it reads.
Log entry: 40 %
